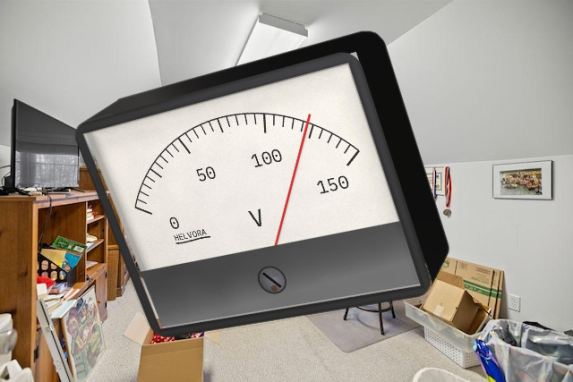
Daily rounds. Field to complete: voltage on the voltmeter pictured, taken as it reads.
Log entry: 122.5 V
